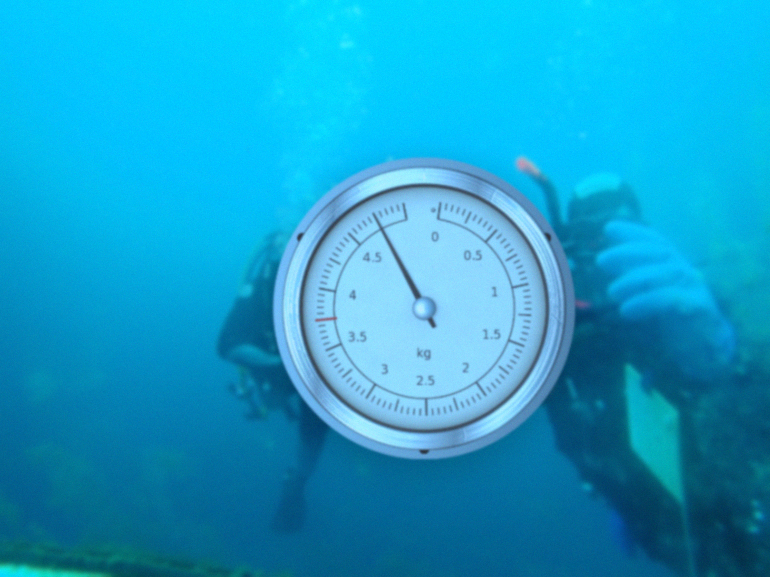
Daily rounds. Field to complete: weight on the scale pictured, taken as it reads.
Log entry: 4.75 kg
